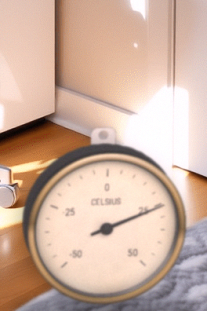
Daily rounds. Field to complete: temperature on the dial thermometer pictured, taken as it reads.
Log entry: 25 °C
